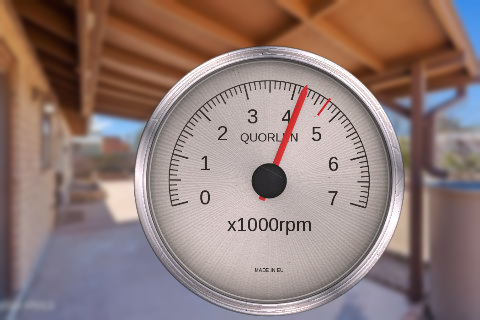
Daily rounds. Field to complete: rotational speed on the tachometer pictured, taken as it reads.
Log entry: 4200 rpm
